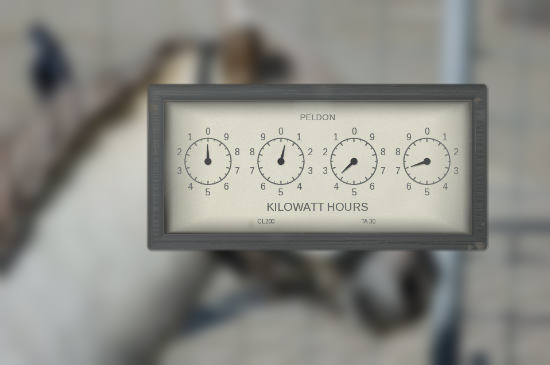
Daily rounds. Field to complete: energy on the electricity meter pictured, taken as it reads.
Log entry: 37 kWh
